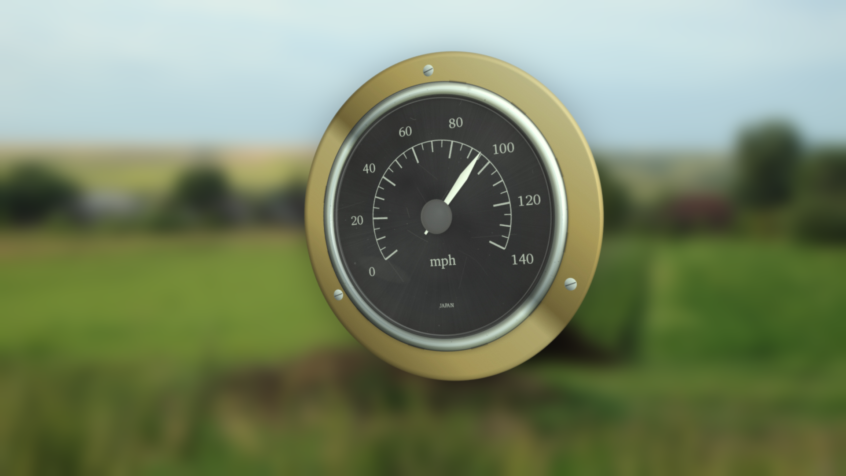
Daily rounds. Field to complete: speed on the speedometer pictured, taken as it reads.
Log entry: 95 mph
